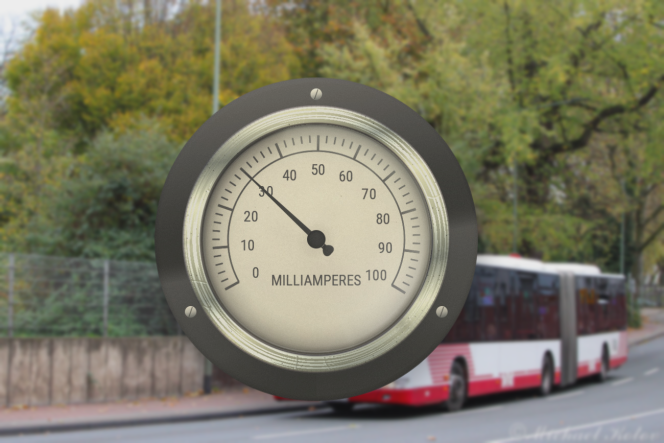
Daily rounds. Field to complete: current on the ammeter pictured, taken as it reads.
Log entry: 30 mA
